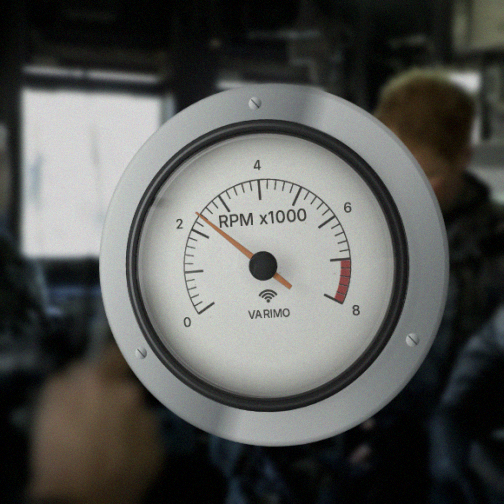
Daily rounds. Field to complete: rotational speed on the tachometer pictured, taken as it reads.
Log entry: 2400 rpm
